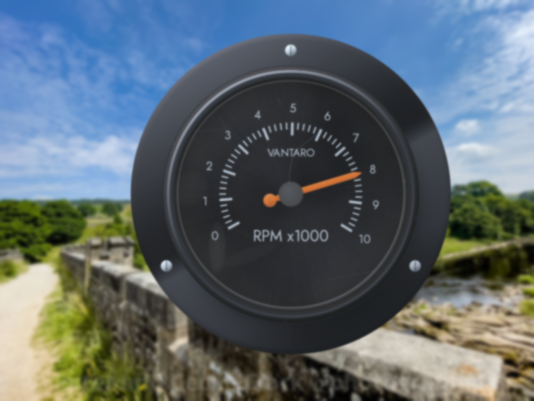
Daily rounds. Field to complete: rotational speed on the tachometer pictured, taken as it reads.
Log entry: 8000 rpm
